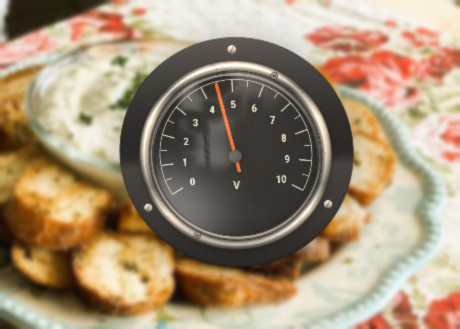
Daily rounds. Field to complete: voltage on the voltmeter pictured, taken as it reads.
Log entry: 4.5 V
